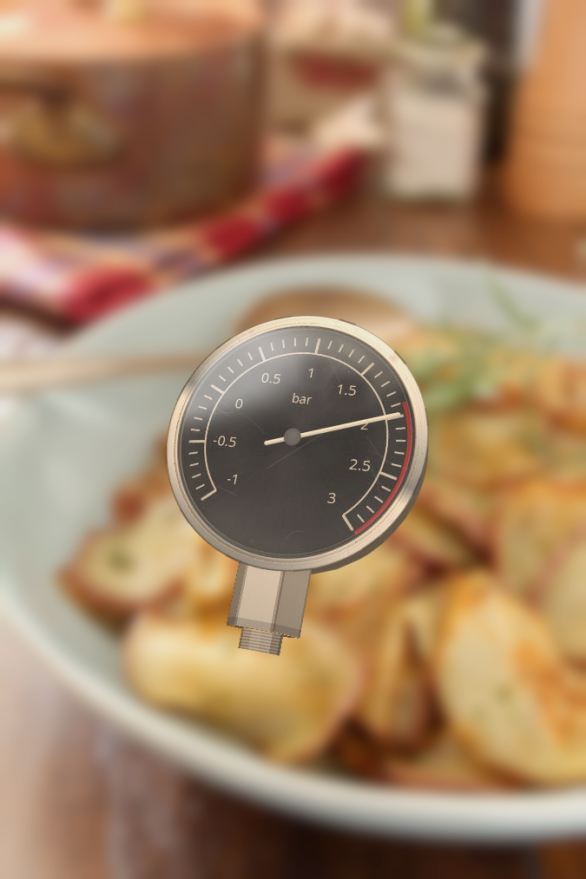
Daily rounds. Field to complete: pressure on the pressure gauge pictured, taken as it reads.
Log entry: 2 bar
